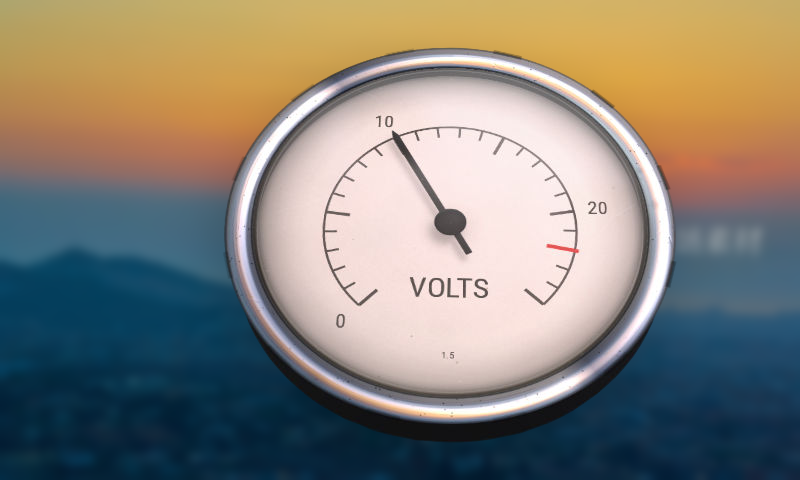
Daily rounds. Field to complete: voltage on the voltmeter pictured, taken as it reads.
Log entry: 10 V
